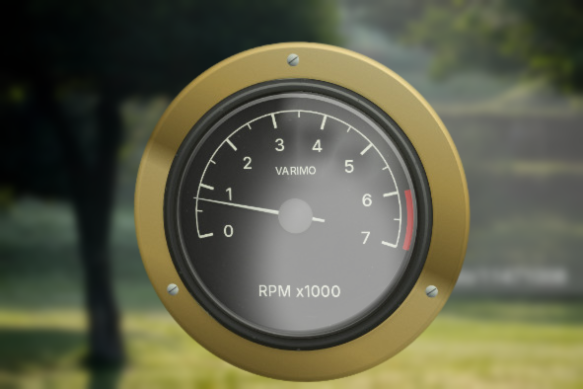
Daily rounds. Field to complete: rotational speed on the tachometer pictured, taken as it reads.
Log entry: 750 rpm
